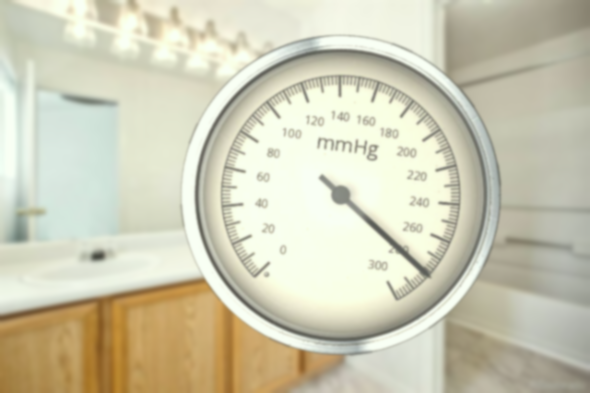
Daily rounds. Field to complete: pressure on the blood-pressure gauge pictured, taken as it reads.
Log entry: 280 mmHg
